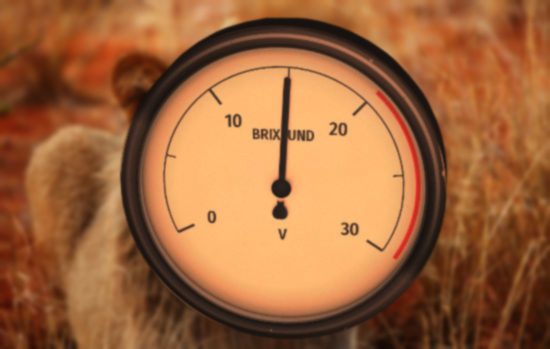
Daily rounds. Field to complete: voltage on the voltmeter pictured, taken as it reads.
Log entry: 15 V
